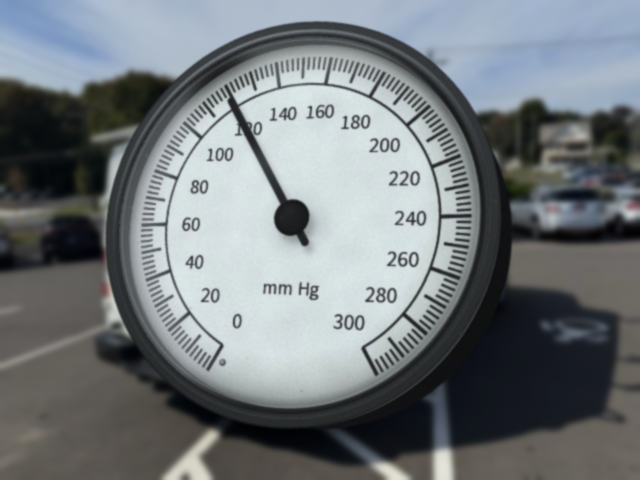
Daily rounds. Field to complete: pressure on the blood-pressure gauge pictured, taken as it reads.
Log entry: 120 mmHg
